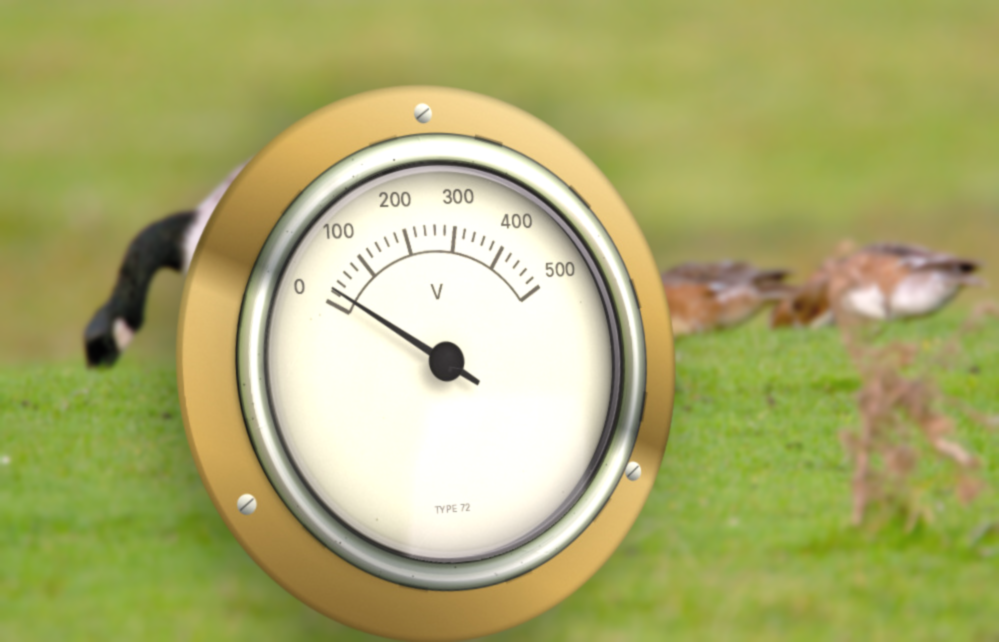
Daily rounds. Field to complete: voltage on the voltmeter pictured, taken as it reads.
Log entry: 20 V
